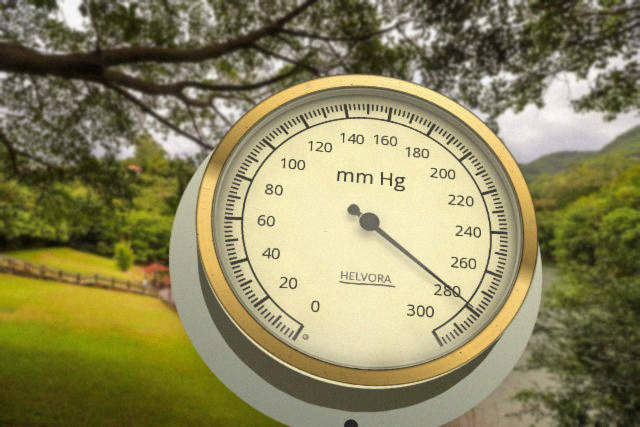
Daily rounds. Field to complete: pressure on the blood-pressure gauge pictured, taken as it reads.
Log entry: 280 mmHg
